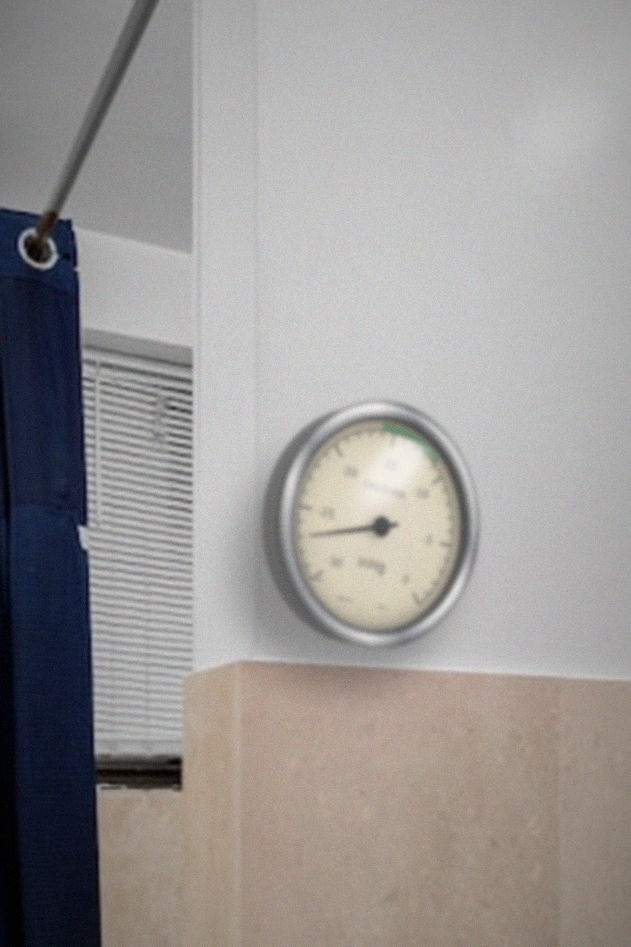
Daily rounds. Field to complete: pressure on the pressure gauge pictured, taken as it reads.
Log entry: -27 inHg
